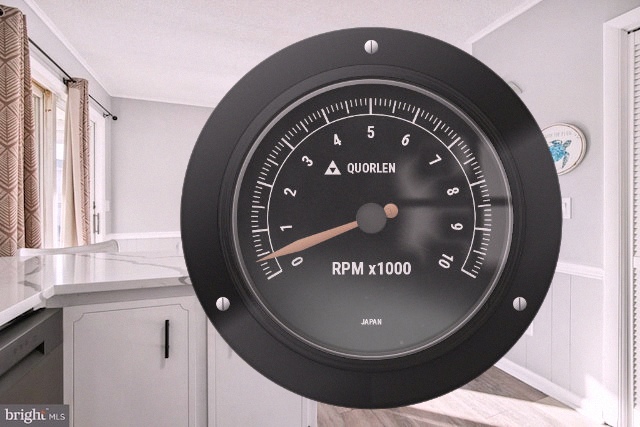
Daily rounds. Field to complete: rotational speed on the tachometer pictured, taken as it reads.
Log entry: 400 rpm
